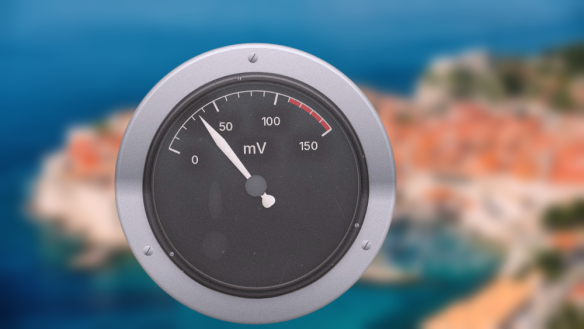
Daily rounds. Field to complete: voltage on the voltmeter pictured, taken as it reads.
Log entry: 35 mV
